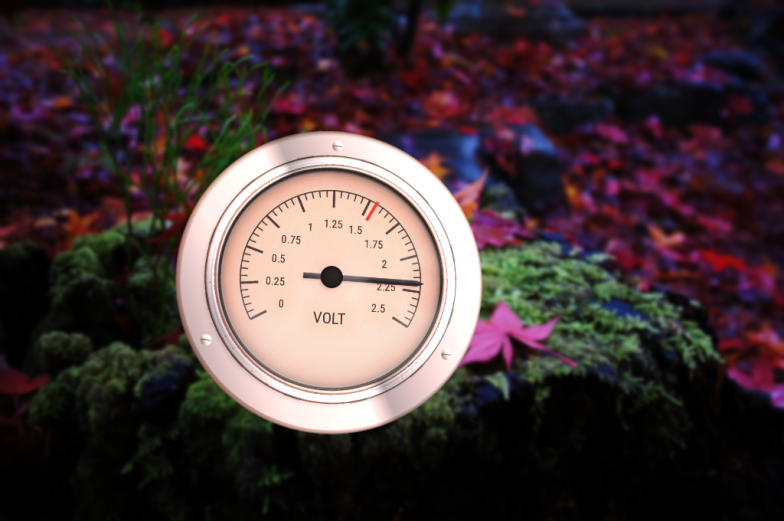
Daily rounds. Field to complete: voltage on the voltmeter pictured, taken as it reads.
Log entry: 2.2 V
